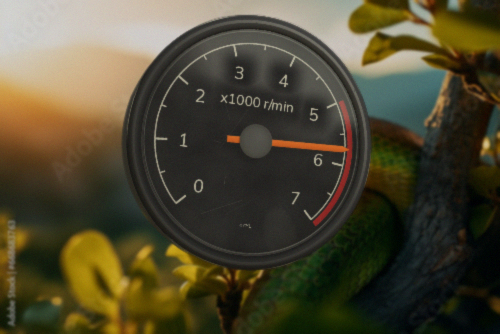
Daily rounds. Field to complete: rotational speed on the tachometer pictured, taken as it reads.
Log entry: 5750 rpm
